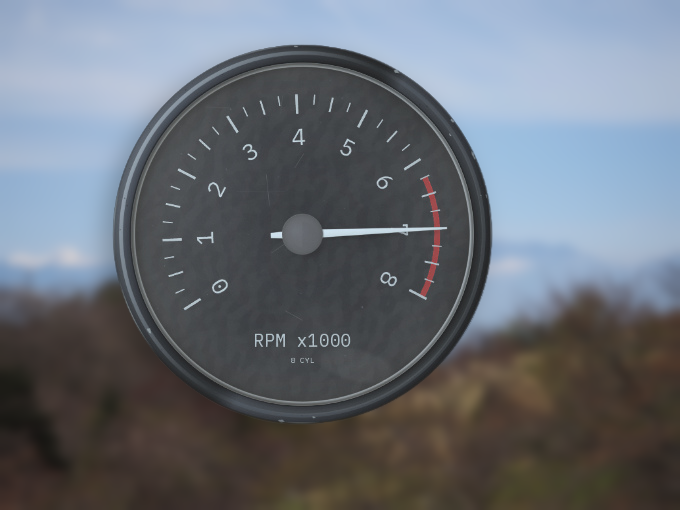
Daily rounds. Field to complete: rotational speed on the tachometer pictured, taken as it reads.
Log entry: 7000 rpm
